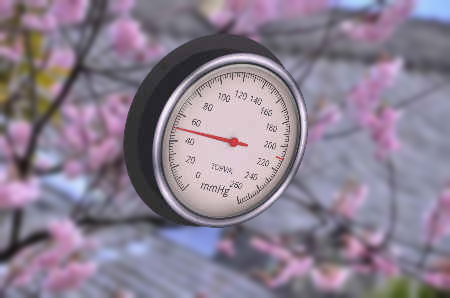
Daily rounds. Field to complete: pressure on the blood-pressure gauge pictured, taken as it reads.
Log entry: 50 mmHg
